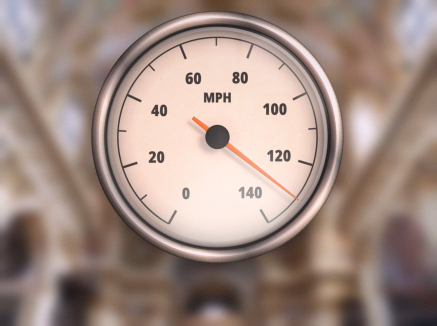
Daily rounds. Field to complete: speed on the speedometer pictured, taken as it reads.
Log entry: 130 mph
